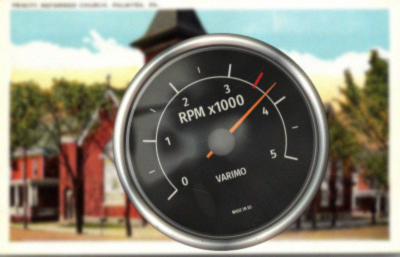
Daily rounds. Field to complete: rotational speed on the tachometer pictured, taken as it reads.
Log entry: 3750 rpm
